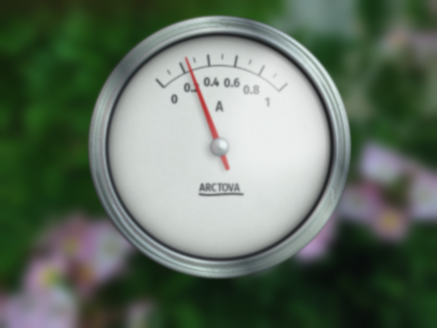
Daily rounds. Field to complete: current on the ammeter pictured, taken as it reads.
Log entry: 0.25 A
